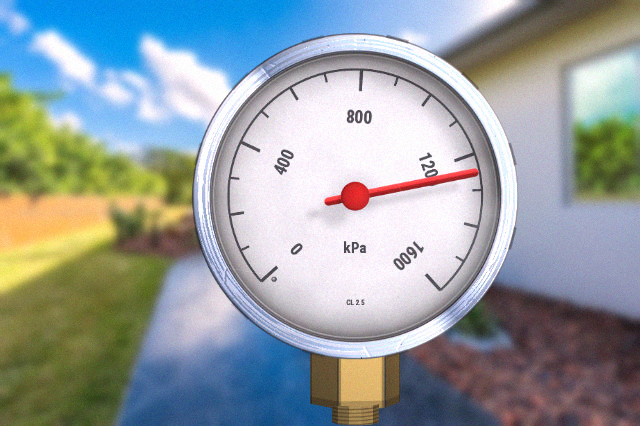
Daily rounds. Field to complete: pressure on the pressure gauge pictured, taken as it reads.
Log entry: 1250 kPa
